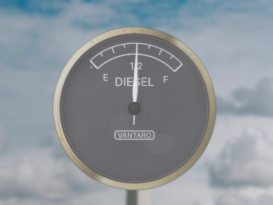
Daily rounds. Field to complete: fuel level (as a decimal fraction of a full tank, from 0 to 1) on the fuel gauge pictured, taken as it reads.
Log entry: 0.5
